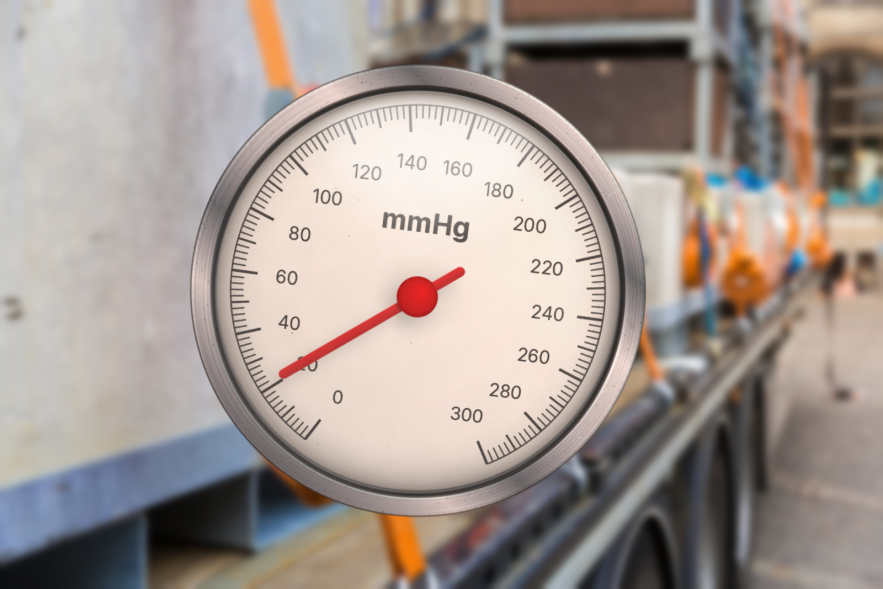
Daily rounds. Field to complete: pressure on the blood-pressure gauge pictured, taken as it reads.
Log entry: 22 mmHg
